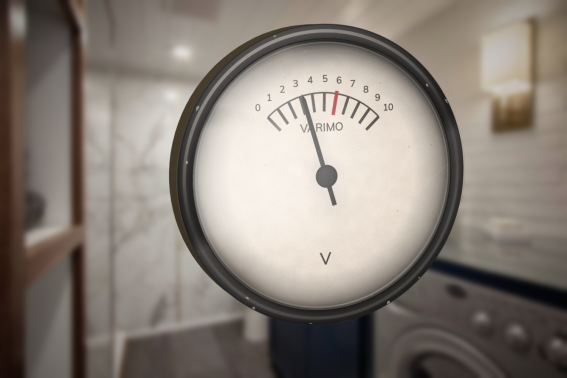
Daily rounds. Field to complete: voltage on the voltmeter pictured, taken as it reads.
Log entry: 3 V
